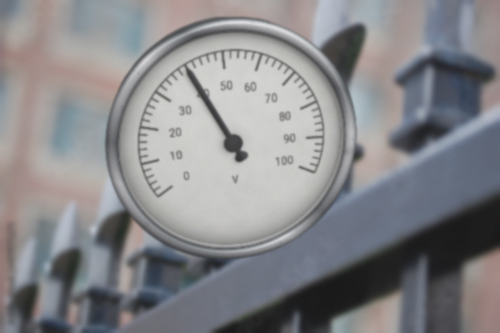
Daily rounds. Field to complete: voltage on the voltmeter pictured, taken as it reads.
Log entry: 40 V
